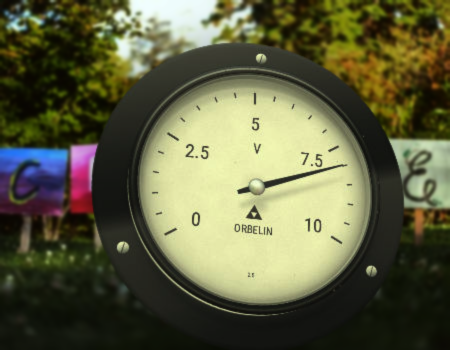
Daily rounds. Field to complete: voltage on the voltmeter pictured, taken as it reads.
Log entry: 8 V
